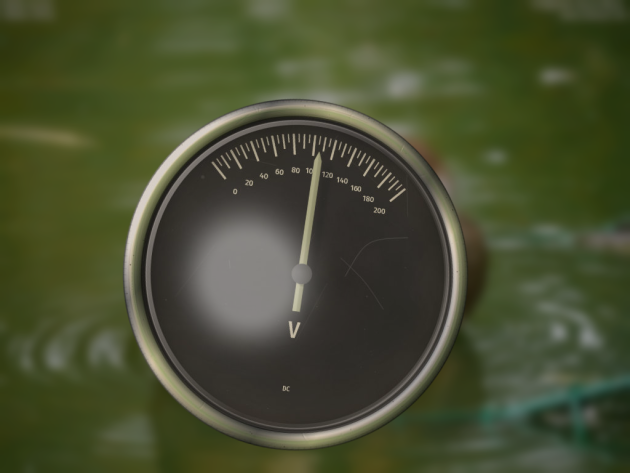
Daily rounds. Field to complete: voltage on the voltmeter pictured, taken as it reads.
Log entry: 105 V
